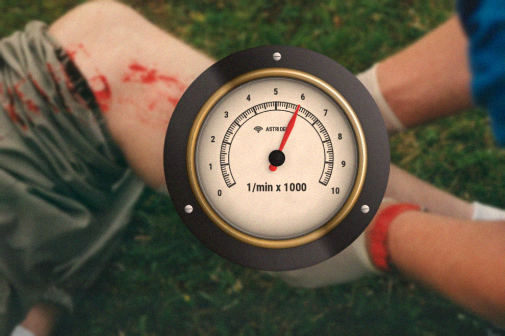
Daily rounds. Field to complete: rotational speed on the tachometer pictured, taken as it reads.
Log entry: 6000 rpm
